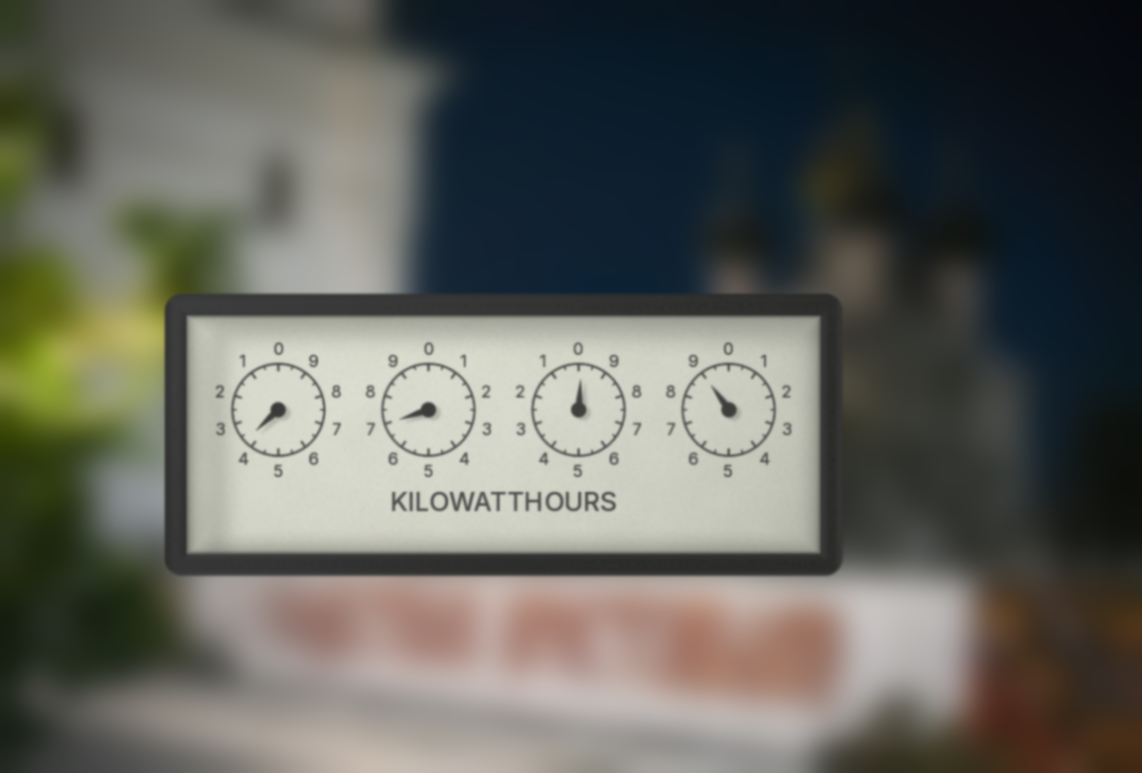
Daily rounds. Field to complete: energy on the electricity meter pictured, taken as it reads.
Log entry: 3699 kWh
